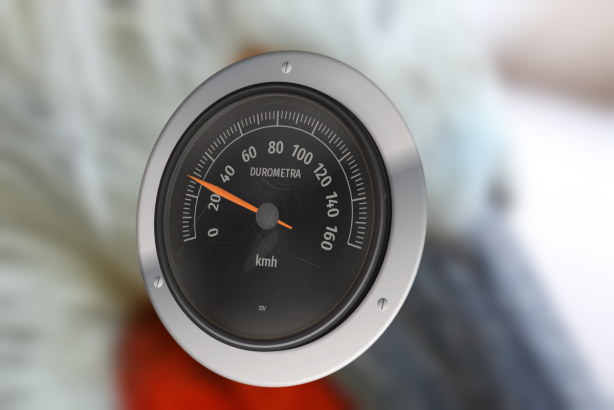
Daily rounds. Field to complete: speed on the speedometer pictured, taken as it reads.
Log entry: 28 km/h
